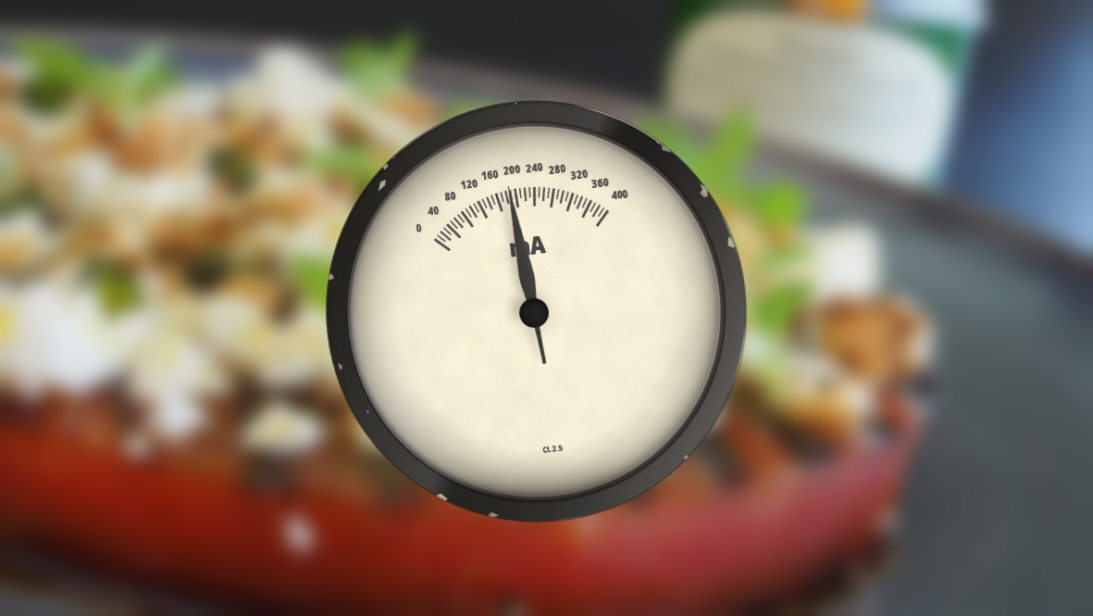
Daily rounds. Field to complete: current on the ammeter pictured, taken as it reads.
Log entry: 190 mA
